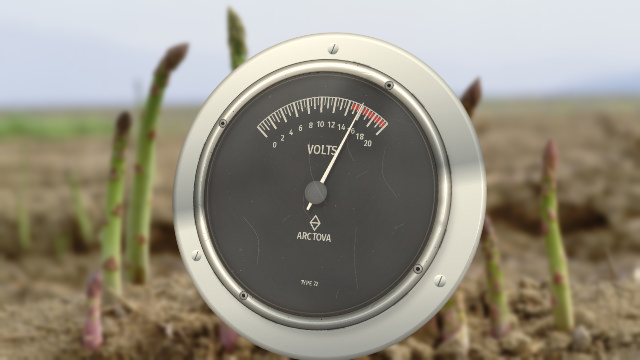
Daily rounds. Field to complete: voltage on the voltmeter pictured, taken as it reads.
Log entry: 16 V
